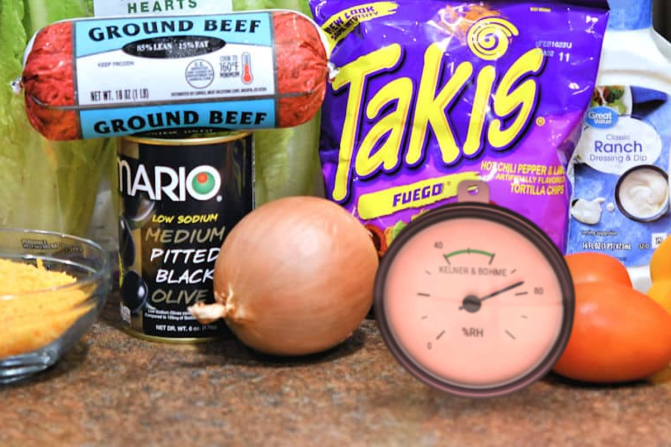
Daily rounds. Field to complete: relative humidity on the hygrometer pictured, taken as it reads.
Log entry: 75 %
